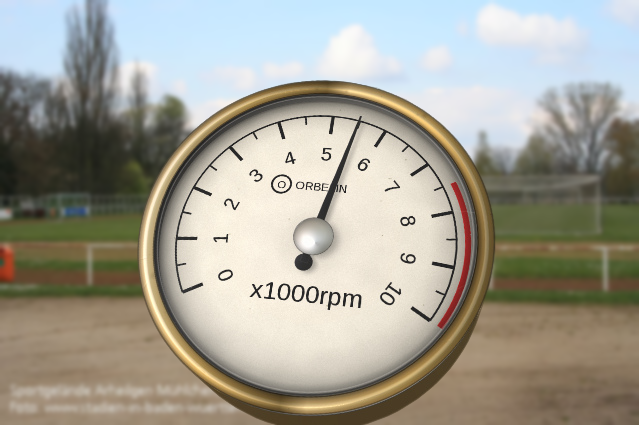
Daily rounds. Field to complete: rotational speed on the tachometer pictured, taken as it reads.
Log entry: 5500 rpm
